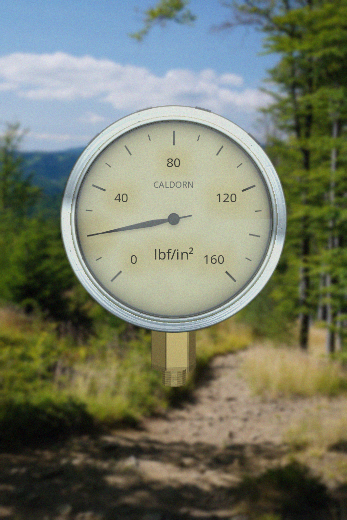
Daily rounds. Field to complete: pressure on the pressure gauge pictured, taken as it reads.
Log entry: 20 psi
